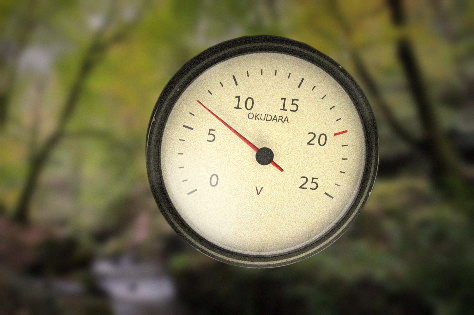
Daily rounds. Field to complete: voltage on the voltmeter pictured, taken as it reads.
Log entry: 7 V
